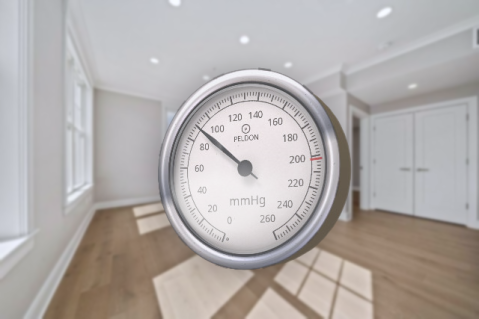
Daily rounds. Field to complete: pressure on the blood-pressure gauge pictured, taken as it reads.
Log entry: 90 mmHg
